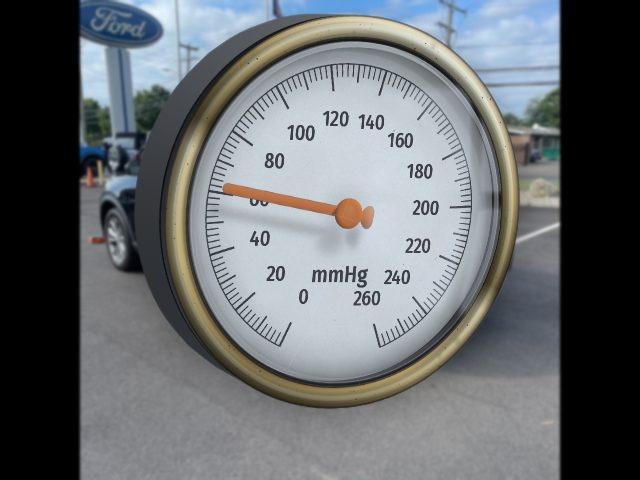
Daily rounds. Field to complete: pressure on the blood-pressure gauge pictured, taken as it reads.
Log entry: 62 mmHg
